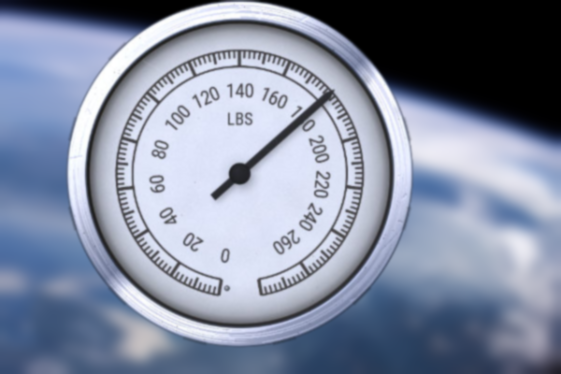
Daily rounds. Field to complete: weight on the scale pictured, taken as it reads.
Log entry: 180 lb
